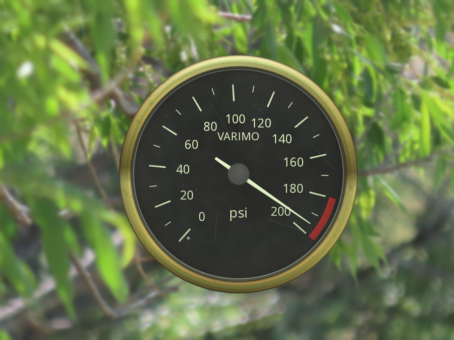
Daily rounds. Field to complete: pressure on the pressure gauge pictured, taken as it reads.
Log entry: 195 psi
